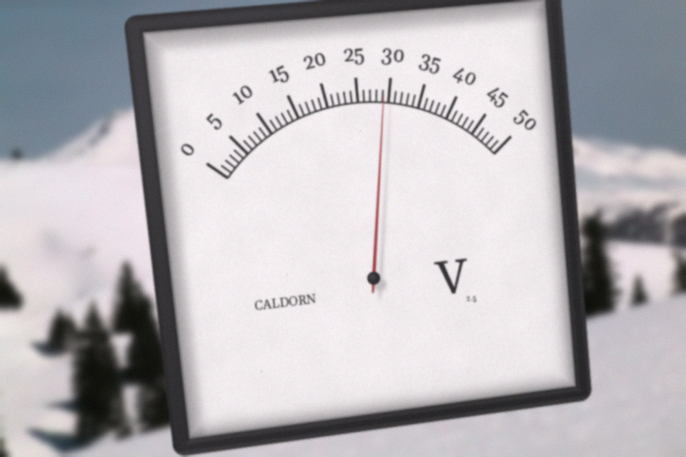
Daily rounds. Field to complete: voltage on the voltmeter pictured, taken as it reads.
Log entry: 29 V
